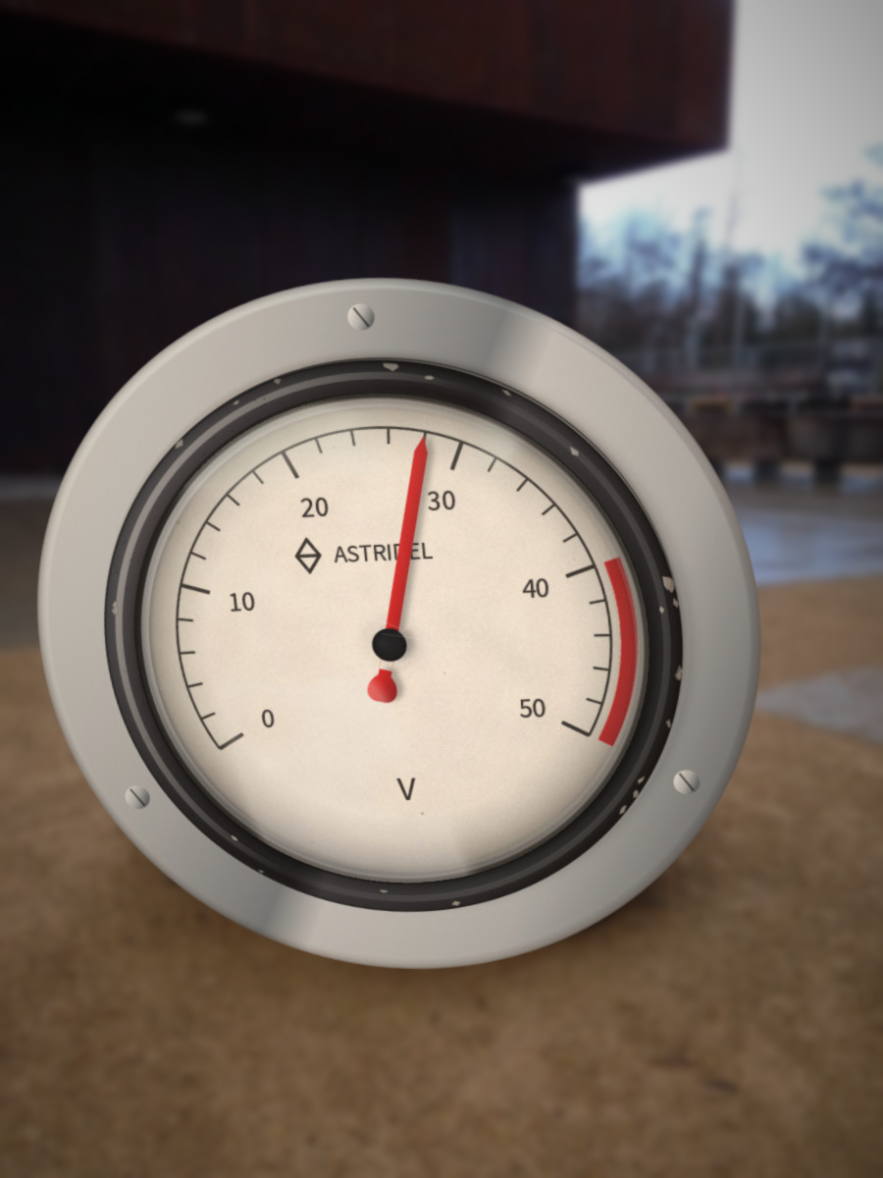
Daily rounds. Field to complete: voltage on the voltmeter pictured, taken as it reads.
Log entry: 28 V
